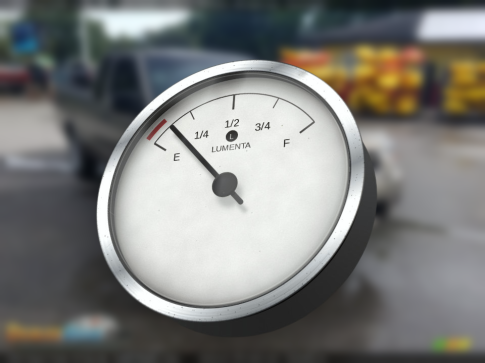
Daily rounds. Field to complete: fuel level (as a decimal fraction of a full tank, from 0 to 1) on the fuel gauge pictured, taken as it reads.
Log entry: 0.125
